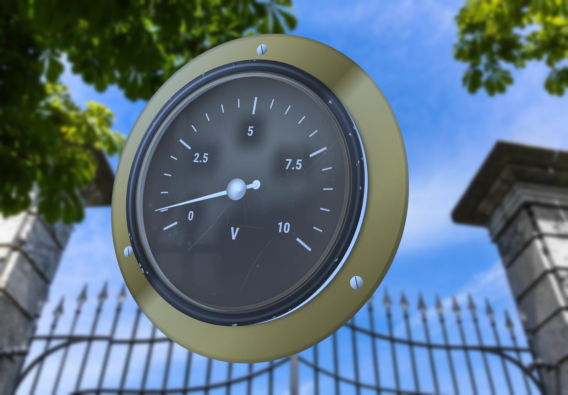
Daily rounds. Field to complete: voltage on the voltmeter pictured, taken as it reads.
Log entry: 0.5 V
